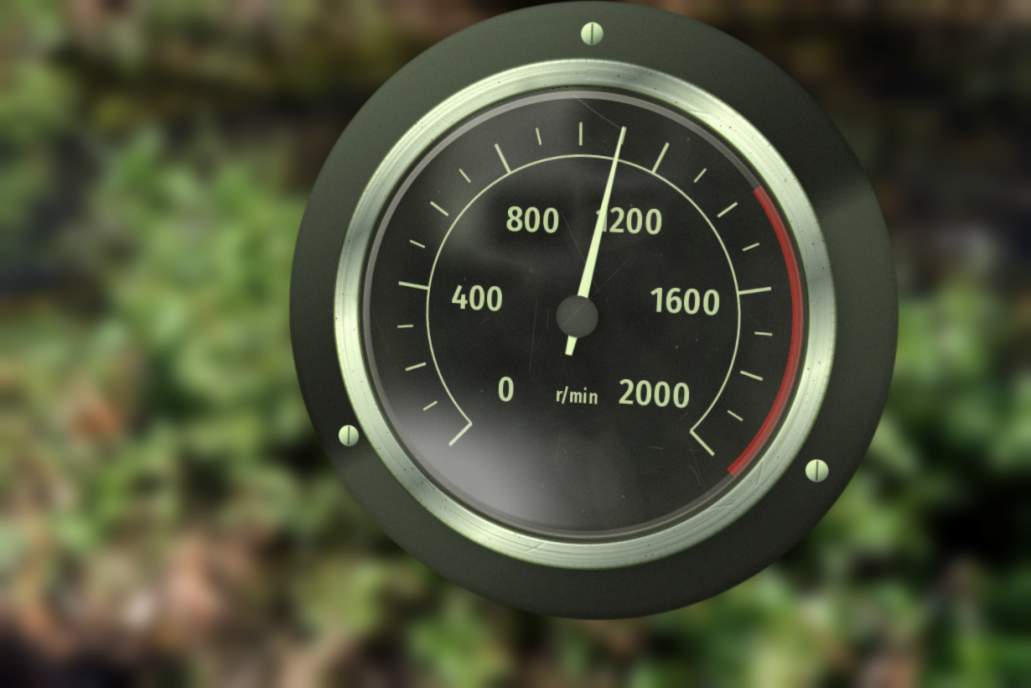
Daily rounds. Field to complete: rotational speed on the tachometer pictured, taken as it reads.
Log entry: 1100 rpm
